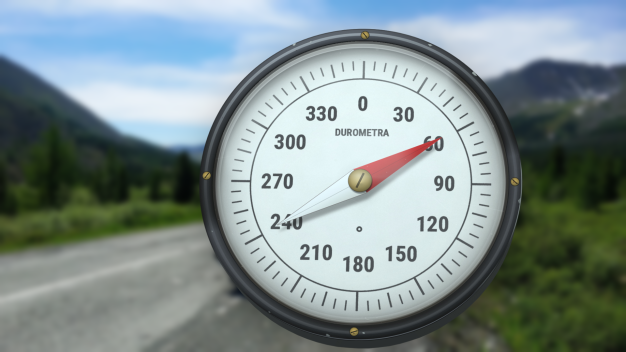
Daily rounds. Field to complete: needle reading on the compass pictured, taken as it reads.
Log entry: 60 °
